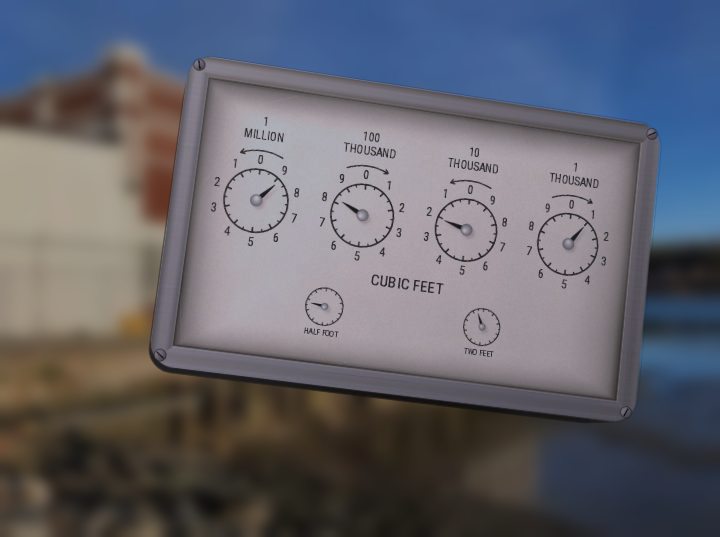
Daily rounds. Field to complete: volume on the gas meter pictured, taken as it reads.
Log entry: 882100 ft³
